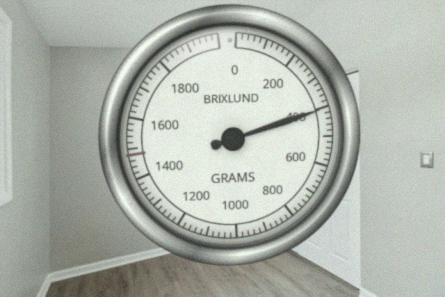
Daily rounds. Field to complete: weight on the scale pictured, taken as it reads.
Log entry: 400 g
